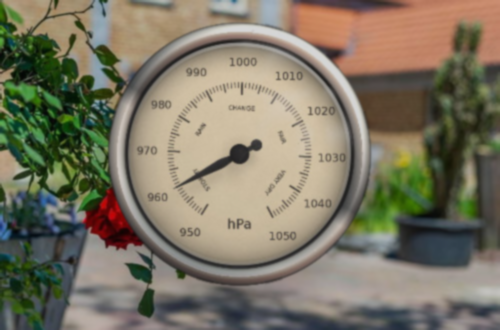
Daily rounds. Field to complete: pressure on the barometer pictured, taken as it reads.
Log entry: 960 hPa
